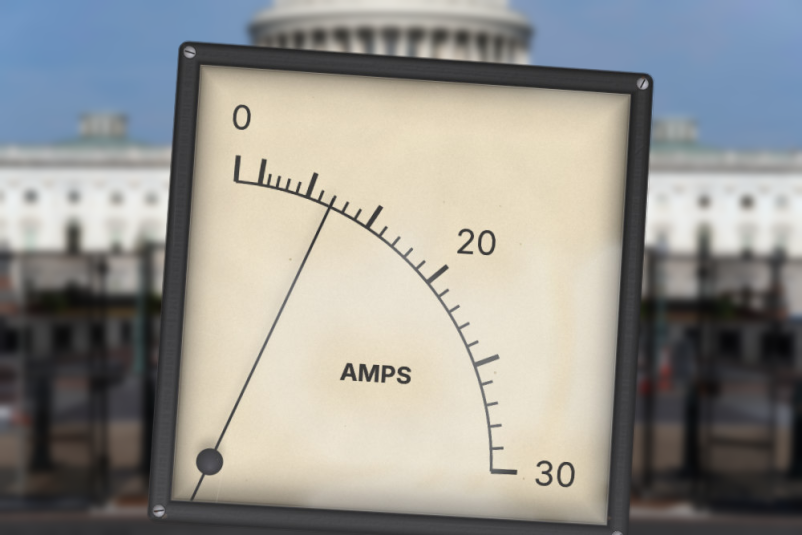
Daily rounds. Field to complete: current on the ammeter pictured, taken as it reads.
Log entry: 12 A
